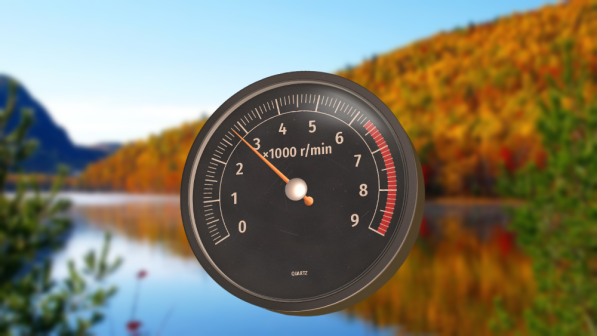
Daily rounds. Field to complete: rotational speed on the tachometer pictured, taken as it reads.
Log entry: 2800 rpm
